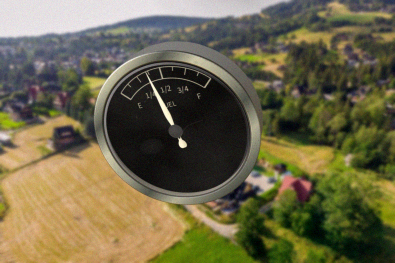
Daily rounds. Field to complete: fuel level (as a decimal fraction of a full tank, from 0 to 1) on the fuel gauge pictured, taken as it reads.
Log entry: 0.375
